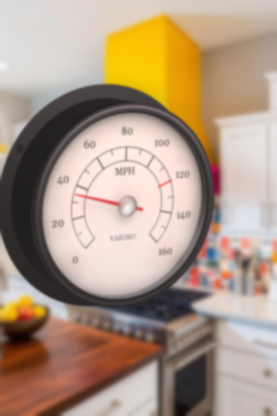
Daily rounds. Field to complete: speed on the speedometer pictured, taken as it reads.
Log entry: 35 mph
